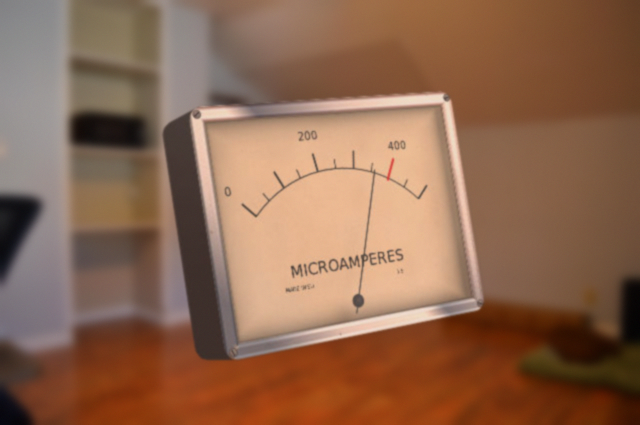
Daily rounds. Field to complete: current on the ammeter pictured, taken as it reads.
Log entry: 350 µA
